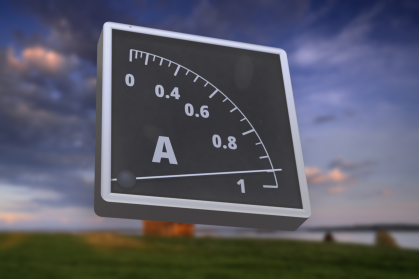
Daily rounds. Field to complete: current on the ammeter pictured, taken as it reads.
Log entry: 0.95 A
